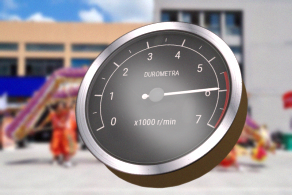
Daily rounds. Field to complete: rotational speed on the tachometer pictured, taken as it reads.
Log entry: 6000 rpm
